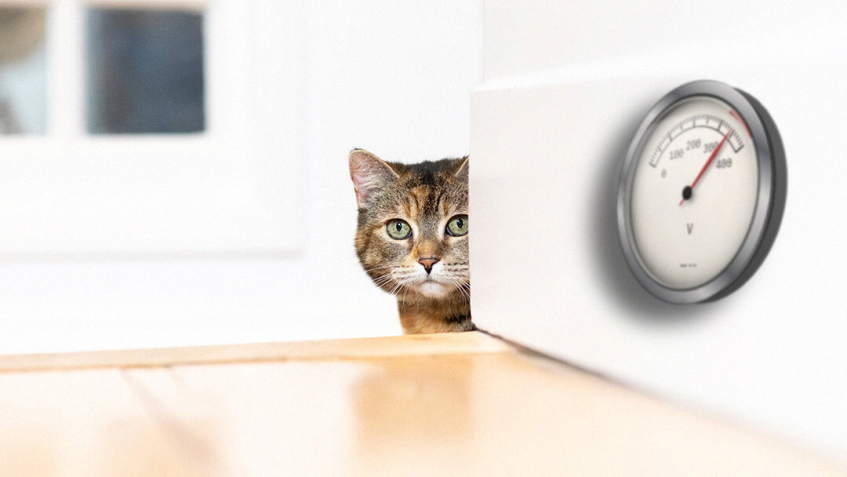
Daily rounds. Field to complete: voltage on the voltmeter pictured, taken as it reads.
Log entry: 350 V
